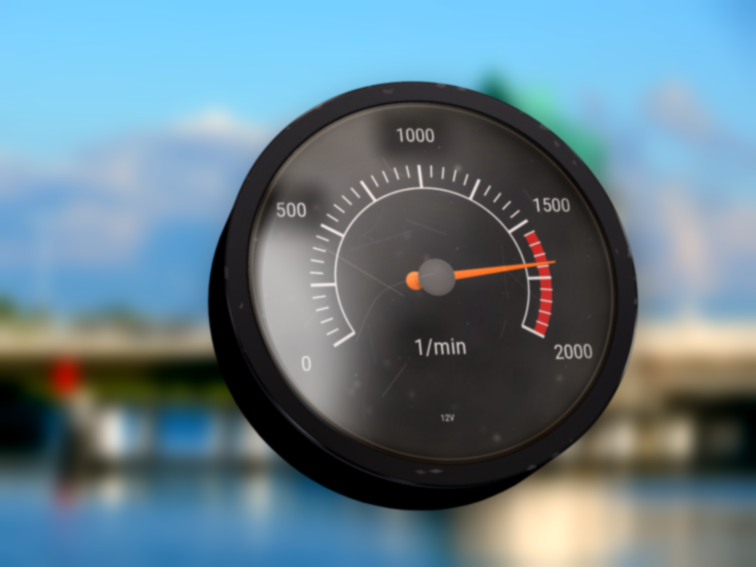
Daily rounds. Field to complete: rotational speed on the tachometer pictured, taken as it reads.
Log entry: 1700 rpm
